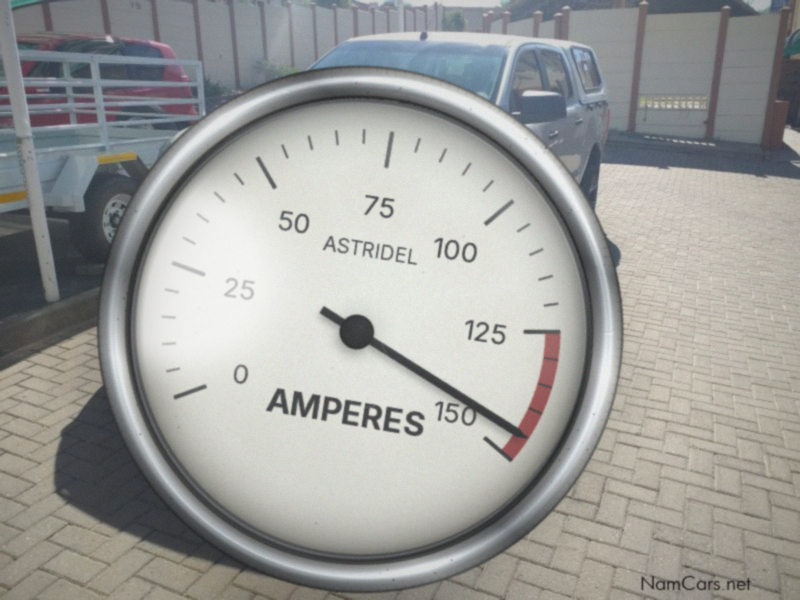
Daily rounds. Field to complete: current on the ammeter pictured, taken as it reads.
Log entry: 145 A
